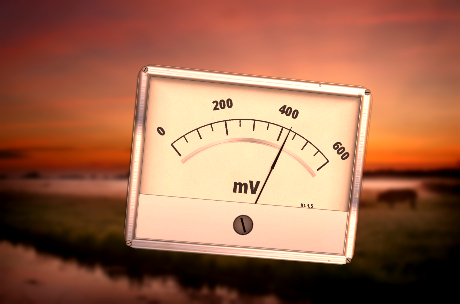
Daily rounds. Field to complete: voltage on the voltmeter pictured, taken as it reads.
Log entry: 425 mV
